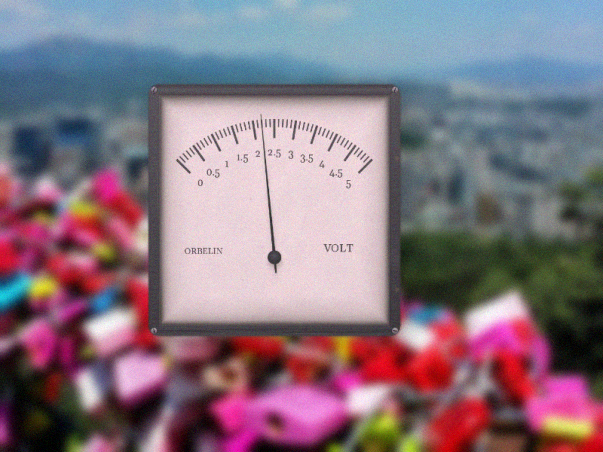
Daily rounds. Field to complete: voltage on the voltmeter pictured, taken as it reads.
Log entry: 2.2 V
